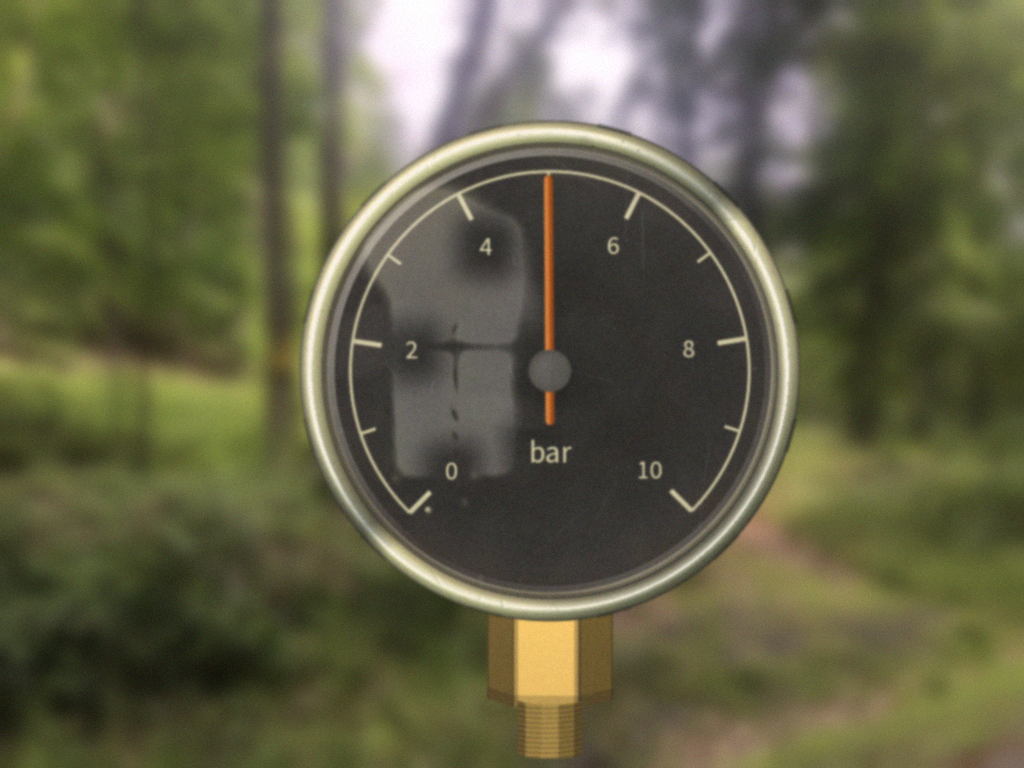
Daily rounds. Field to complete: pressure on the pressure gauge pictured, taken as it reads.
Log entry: 5 bar
